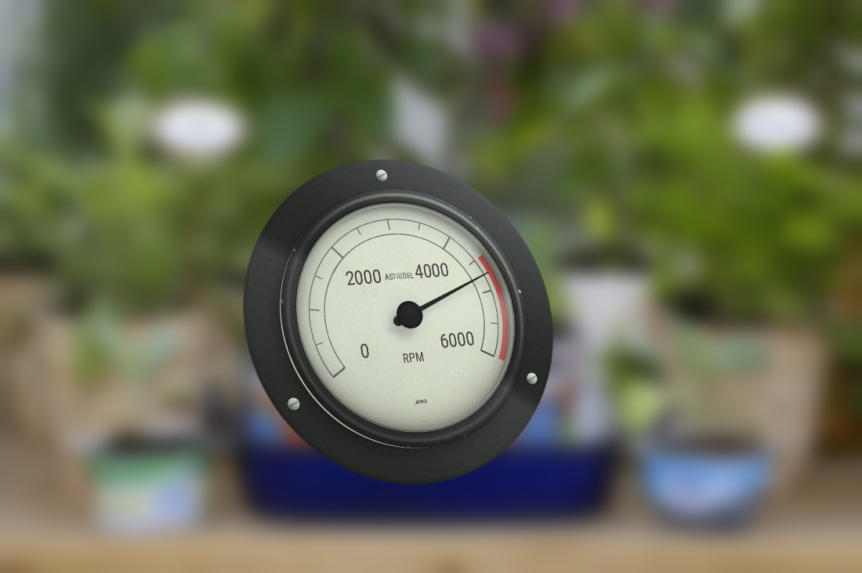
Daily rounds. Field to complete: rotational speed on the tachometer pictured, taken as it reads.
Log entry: 4750 rpm
